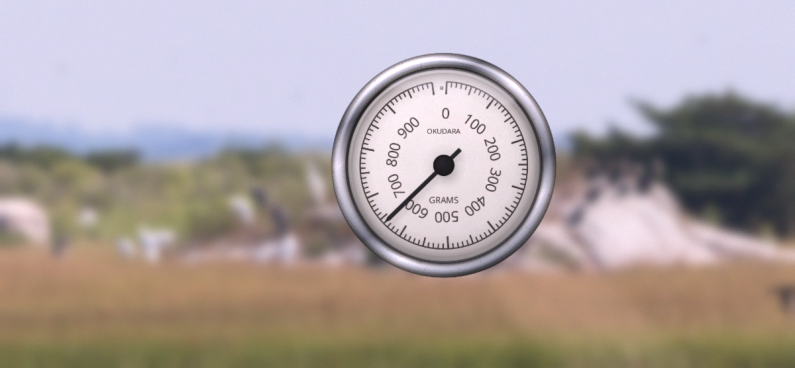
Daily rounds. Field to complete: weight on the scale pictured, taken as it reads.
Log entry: 640 g
